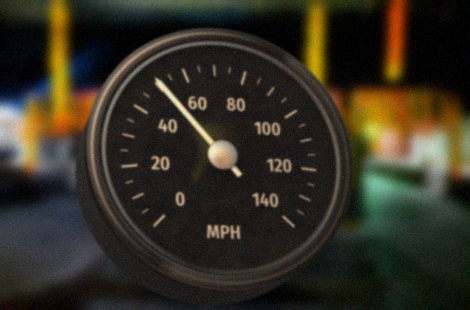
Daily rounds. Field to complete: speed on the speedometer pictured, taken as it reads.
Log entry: 50 mph
